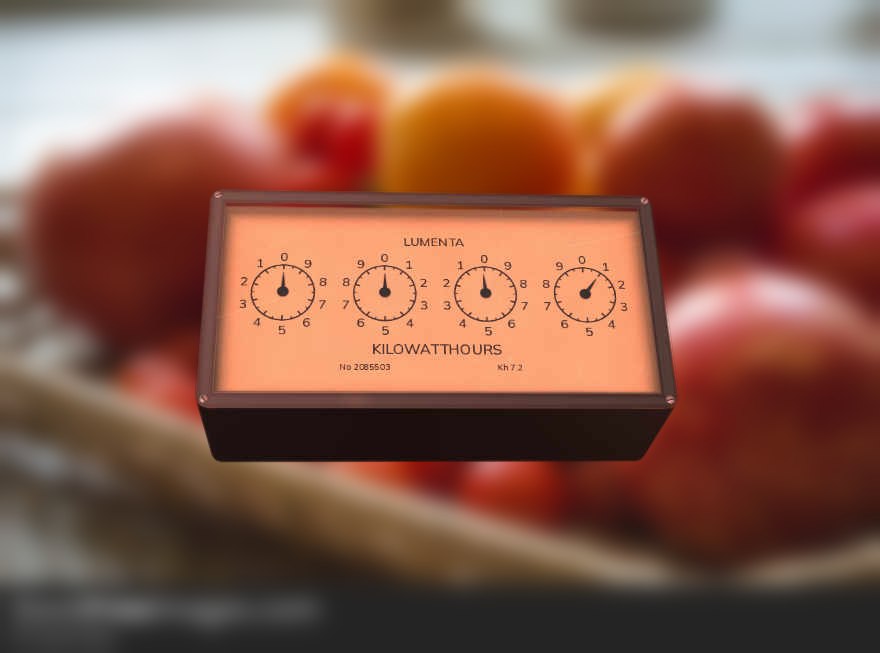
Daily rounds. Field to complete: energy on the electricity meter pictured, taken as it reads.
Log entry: 1 kWh
